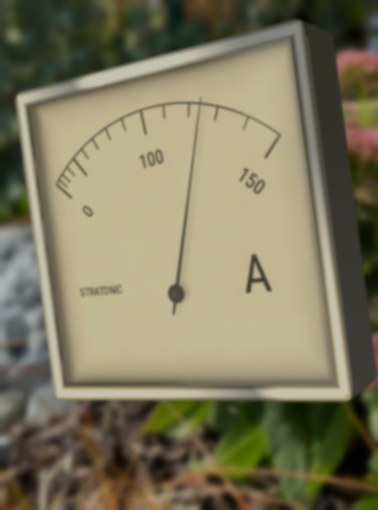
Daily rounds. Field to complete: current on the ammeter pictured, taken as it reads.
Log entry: 125 A
